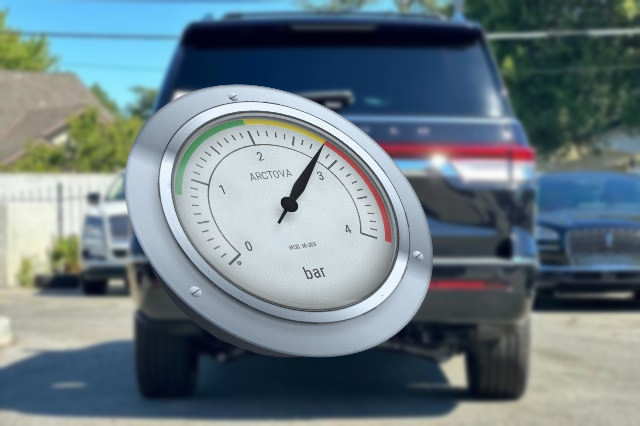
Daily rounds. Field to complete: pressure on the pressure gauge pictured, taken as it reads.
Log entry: 2.8 bar
